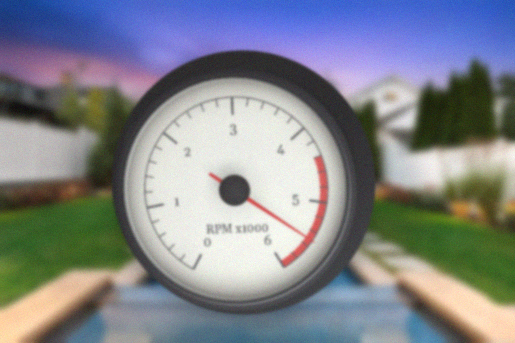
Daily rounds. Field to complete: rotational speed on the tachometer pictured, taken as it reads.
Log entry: 5500 rpm
